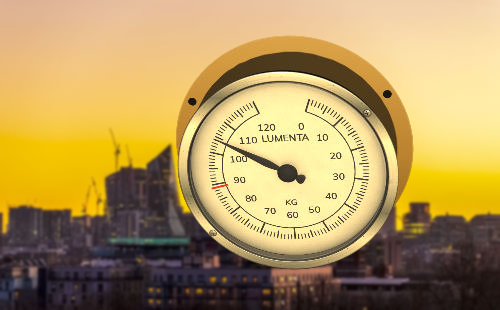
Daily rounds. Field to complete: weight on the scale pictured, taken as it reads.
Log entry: 105 kg
